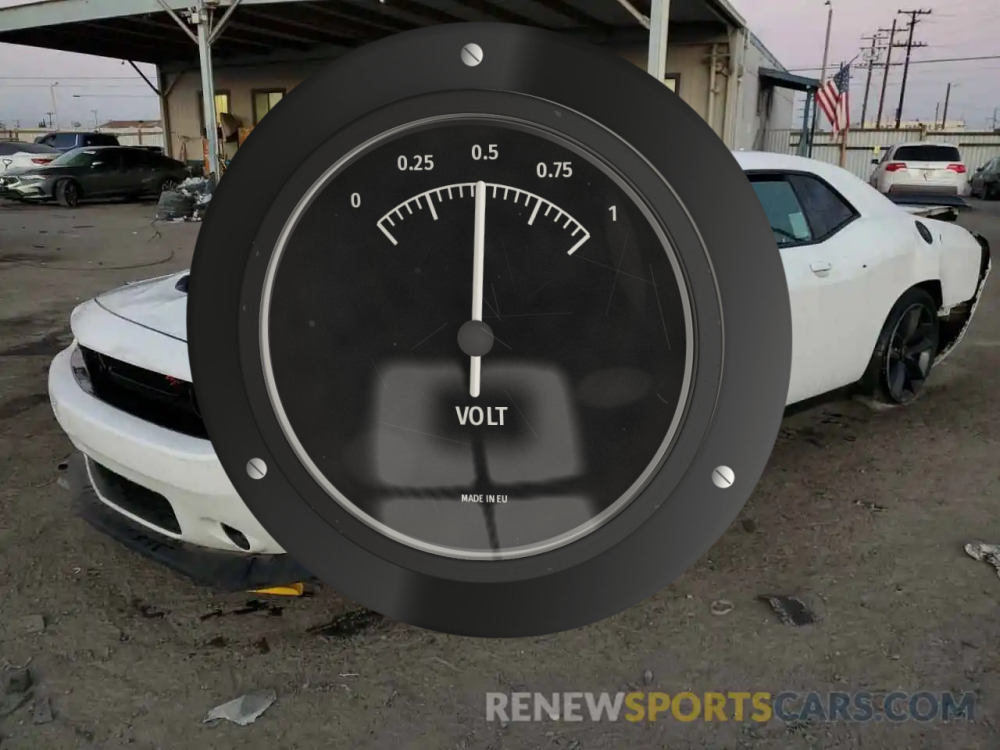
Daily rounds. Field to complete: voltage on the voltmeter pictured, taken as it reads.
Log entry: 0.5 V
